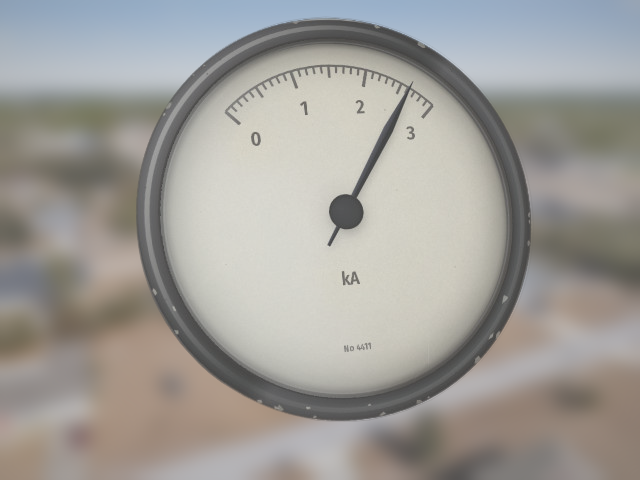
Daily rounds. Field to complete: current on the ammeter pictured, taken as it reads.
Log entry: 2.6 kA
